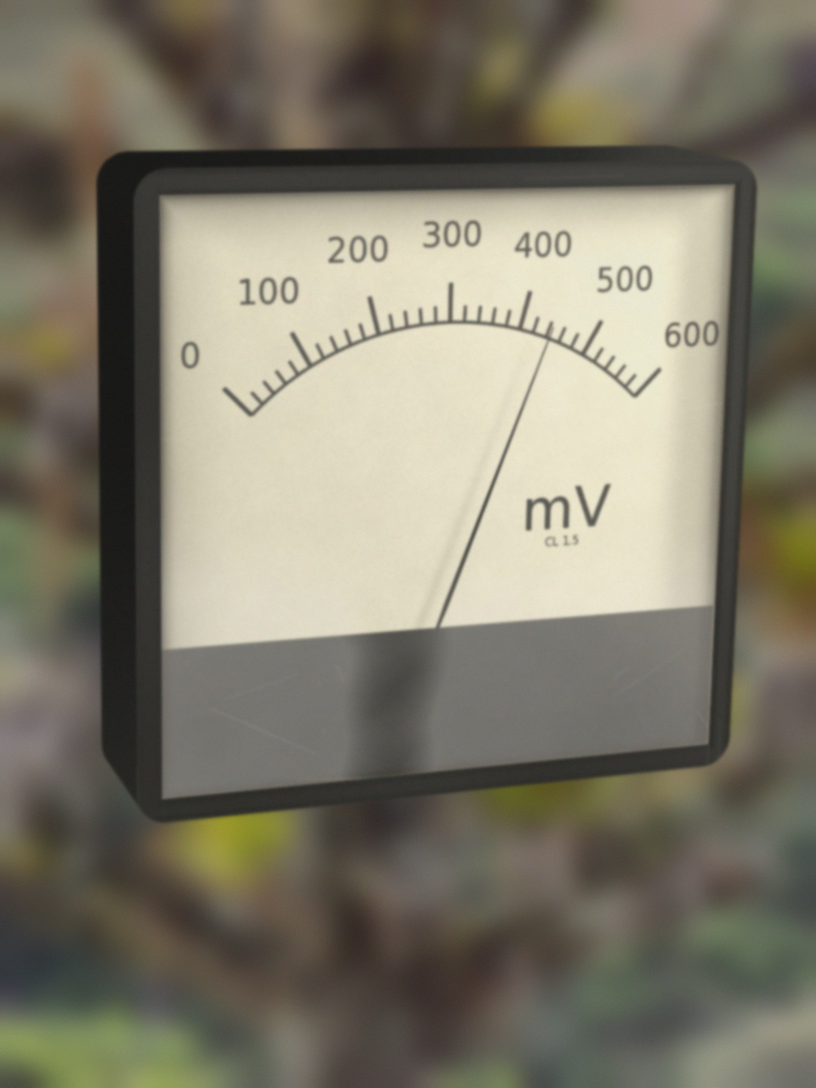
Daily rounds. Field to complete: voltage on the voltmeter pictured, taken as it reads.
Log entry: 440 mV
